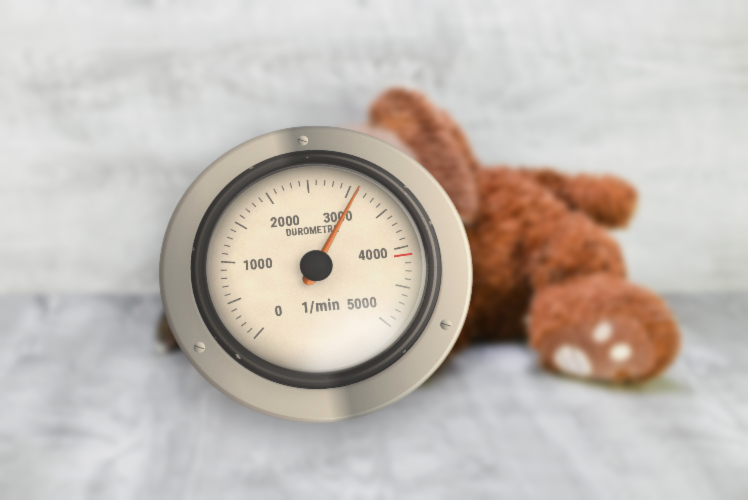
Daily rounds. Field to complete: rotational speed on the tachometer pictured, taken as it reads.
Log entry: 3100 rpm
